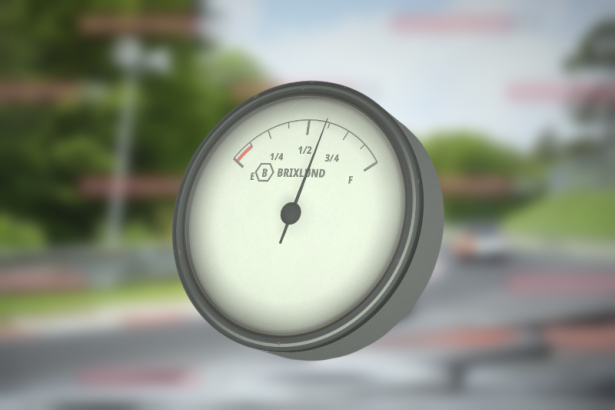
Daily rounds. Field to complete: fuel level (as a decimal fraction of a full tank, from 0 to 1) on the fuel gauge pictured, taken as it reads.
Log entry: 0.625
